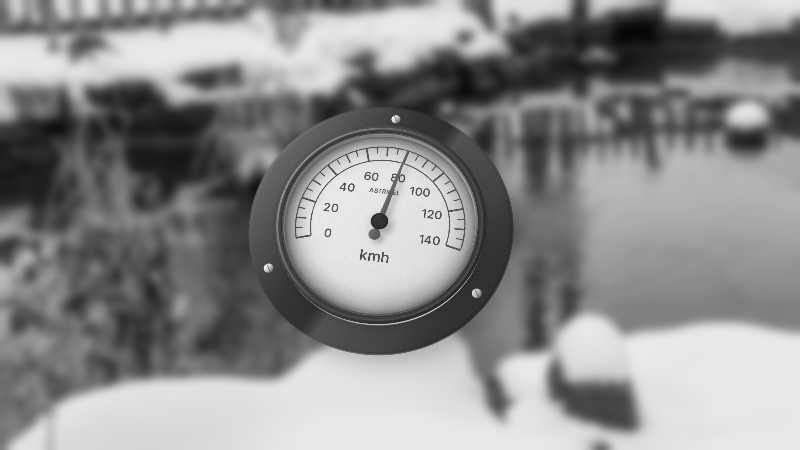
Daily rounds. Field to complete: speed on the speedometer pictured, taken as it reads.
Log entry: 80 km/h
